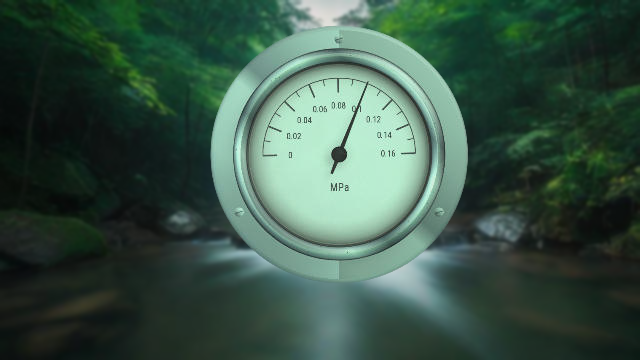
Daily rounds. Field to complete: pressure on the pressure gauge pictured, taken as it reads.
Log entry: 0.1 MPa
